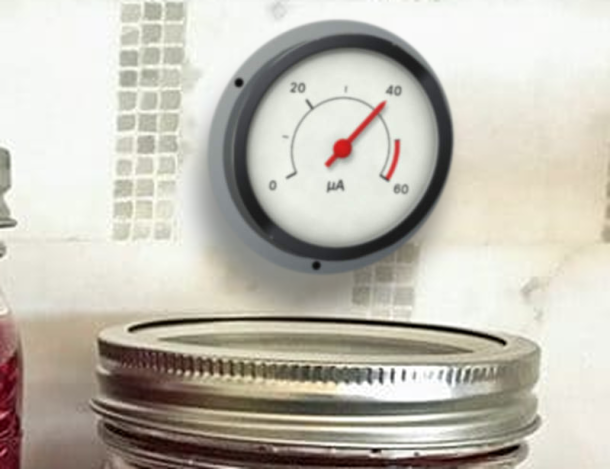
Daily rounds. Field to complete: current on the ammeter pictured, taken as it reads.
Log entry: 40 µA
